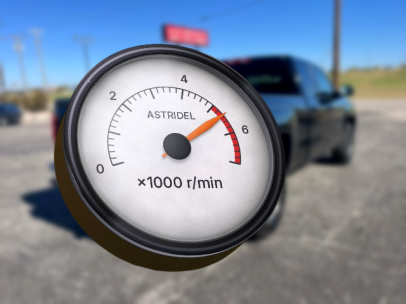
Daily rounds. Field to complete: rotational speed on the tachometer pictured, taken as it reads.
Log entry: 5400 rpm
